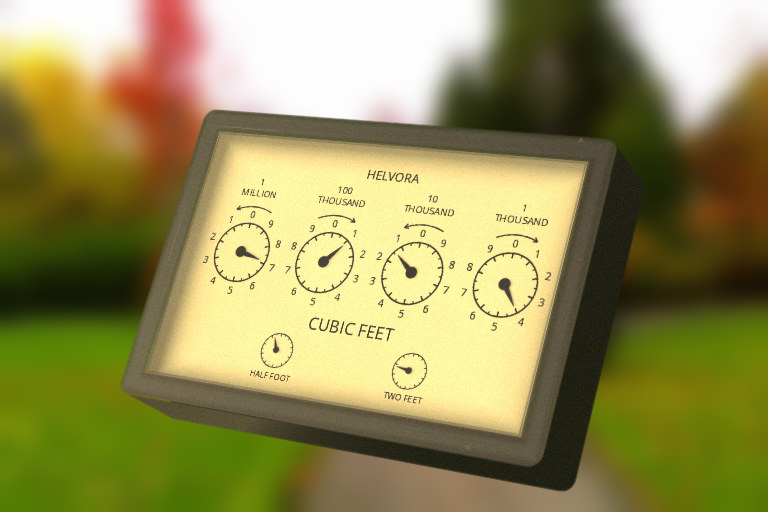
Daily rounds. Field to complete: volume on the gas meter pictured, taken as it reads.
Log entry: 711400 ft³
